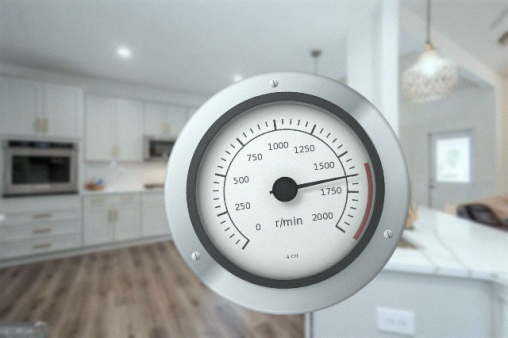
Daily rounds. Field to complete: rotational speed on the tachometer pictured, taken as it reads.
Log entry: 1650 rpm
